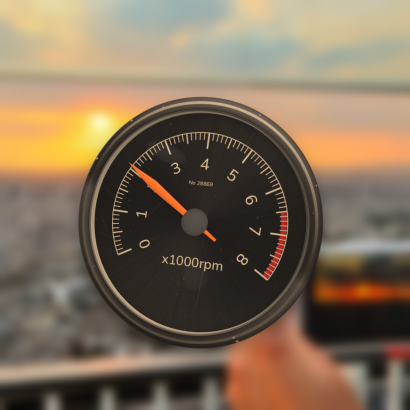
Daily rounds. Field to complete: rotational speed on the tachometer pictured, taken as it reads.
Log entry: 2100 rpm
